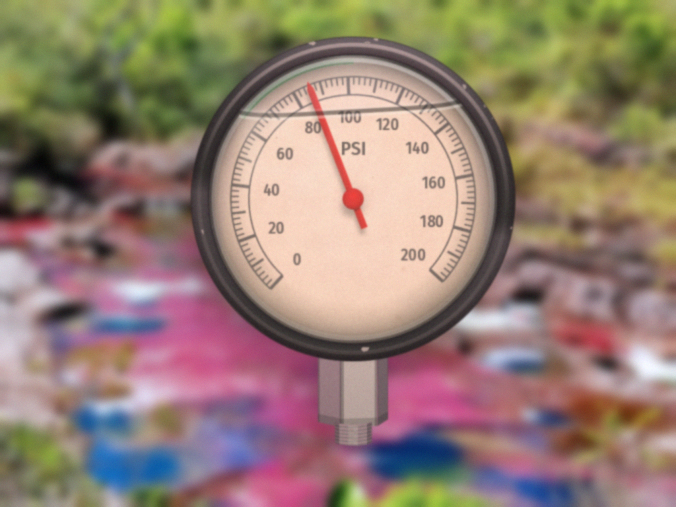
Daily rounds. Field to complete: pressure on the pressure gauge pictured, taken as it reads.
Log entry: 86 psi
